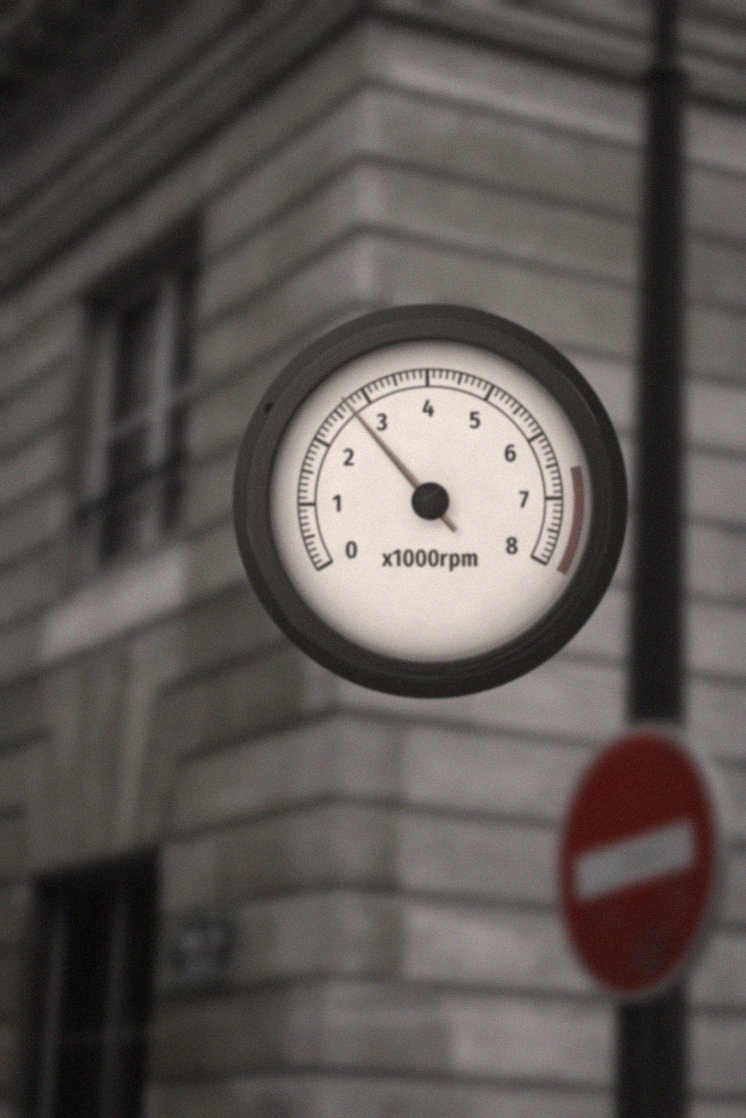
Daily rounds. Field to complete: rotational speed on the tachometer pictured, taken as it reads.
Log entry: 2700 rpm
